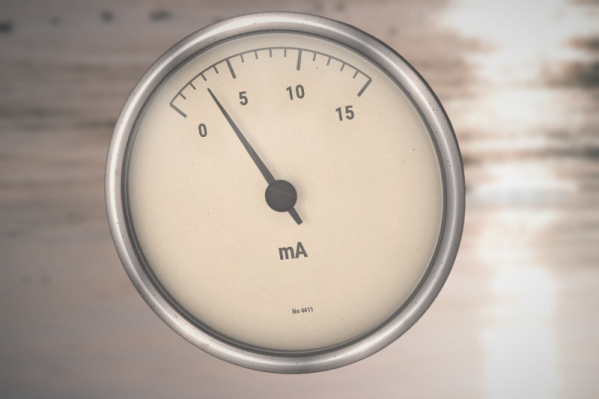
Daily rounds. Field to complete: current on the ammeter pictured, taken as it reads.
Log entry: 3 mA
